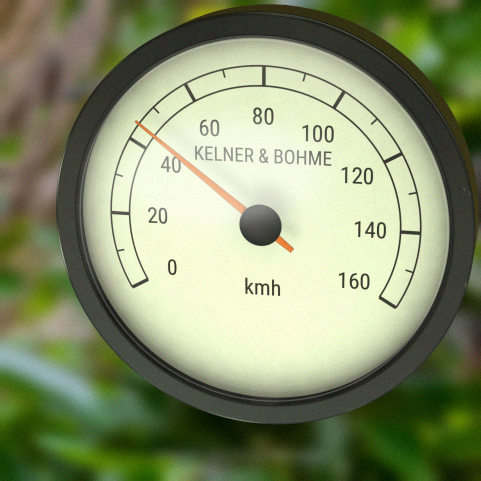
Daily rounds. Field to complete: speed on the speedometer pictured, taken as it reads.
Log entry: 45 km/h
